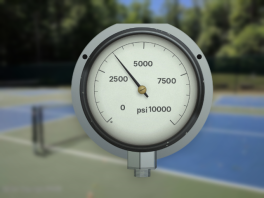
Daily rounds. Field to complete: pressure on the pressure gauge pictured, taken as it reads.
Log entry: 3500 psi
